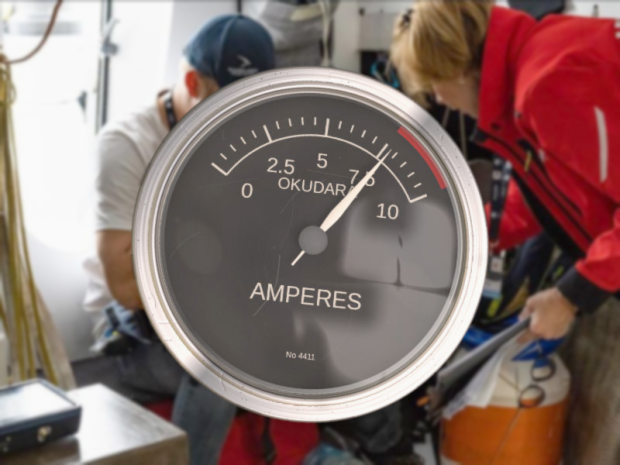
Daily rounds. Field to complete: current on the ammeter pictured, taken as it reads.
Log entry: 7.75 A
